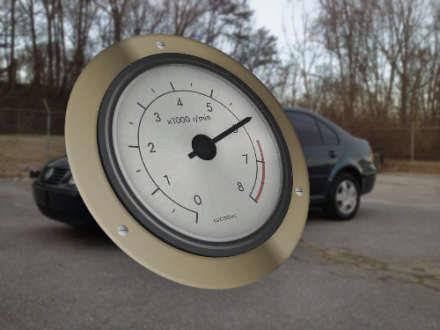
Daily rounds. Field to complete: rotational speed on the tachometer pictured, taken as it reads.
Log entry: 6000 rpm
